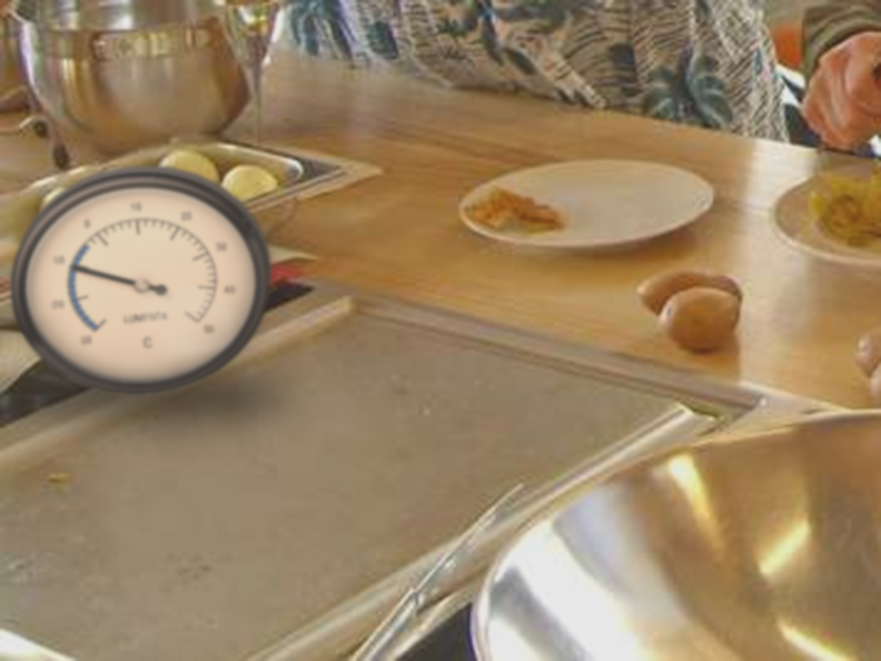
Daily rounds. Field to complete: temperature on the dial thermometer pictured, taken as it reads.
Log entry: -10 °C
